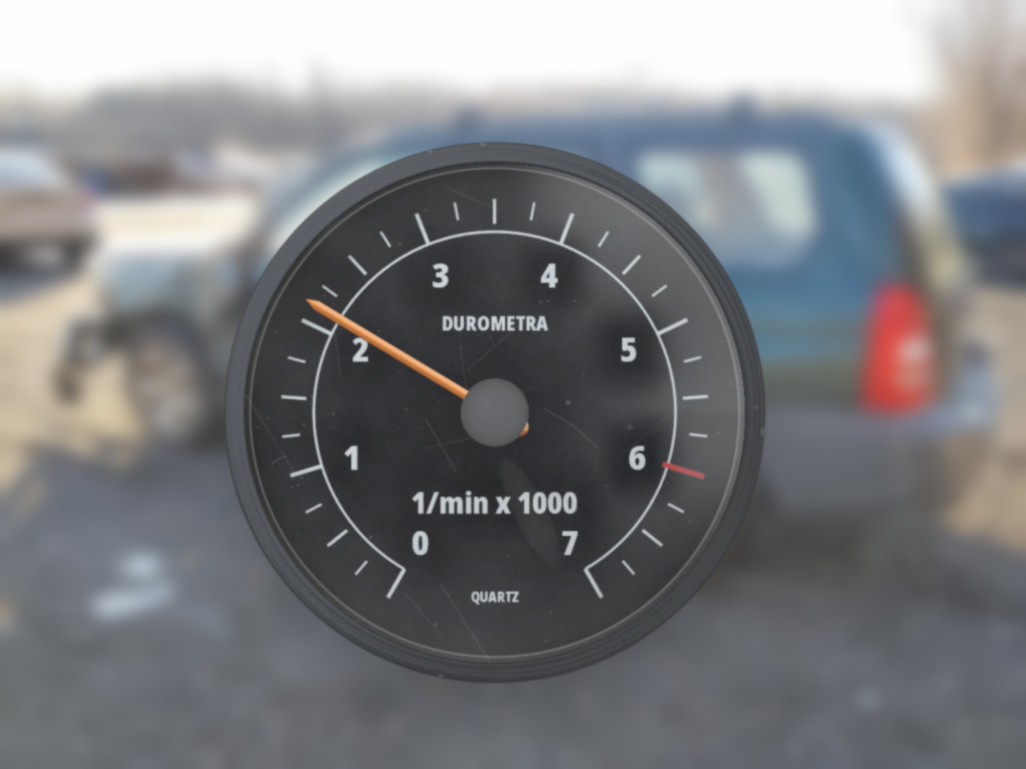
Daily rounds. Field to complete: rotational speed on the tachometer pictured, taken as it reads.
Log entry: 2125 rpm
